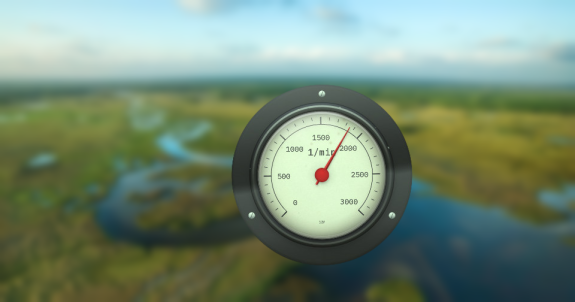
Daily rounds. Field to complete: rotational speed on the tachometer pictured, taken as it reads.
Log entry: 1850 rpm
